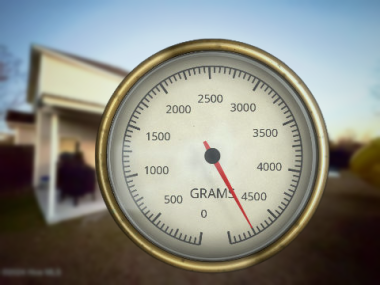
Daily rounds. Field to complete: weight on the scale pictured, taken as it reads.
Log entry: 4750 g
